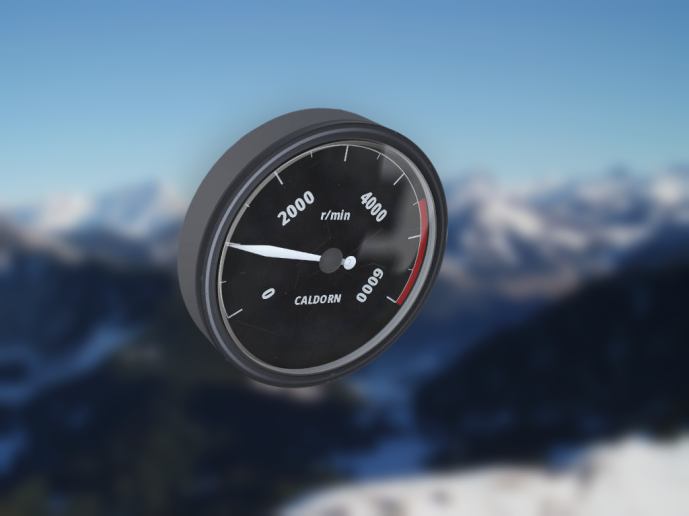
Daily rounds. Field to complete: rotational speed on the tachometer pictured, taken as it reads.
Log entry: 1000 rpm
